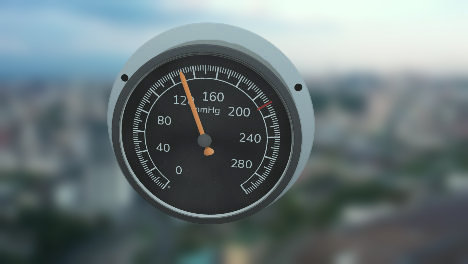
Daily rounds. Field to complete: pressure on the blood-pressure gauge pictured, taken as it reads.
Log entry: 130 mmHg
